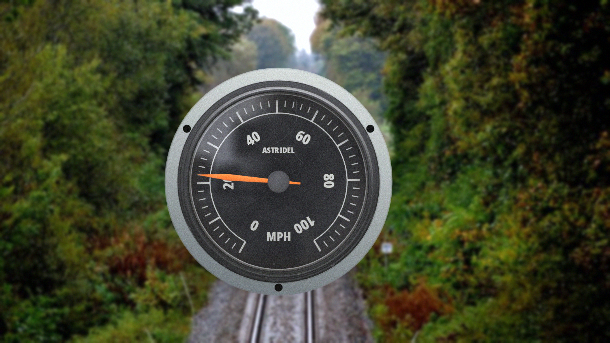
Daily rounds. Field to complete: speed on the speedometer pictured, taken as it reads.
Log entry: 22 mph
